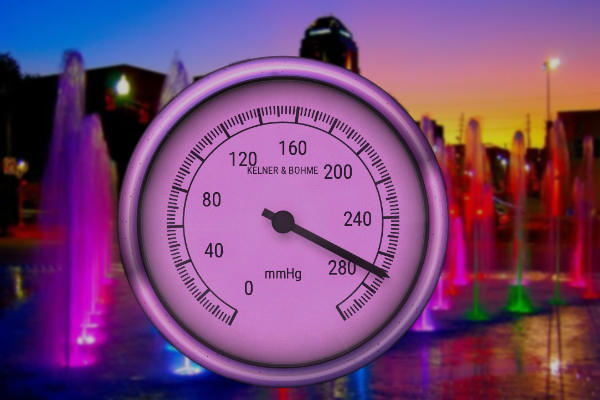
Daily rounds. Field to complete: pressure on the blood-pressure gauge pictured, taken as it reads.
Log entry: 270 mmHg
